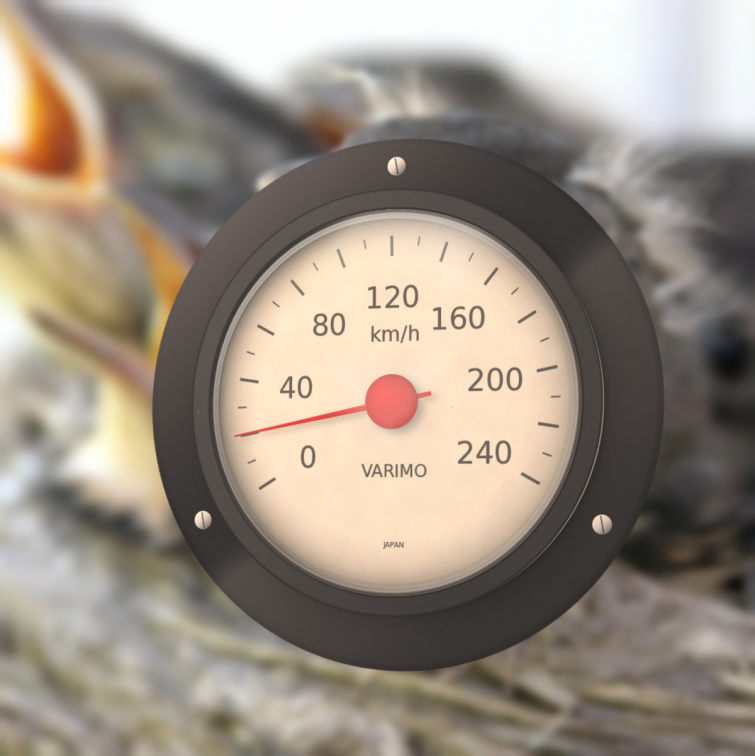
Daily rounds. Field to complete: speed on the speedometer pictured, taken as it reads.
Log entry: 20 km/h
